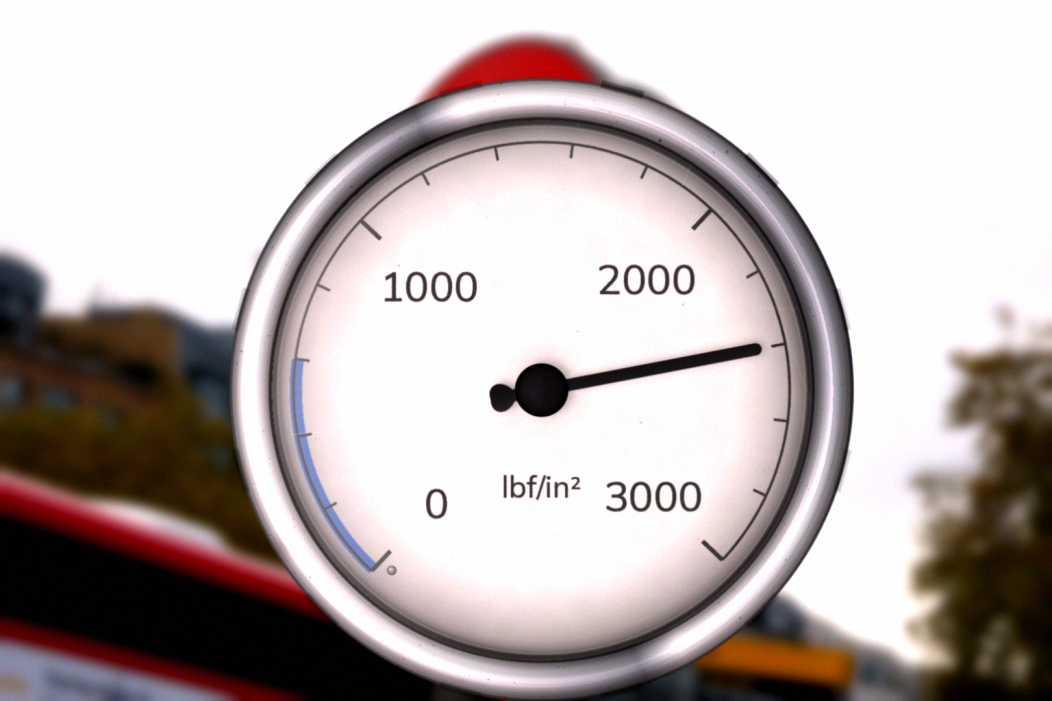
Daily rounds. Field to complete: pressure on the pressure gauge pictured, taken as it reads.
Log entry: 2400 psi
